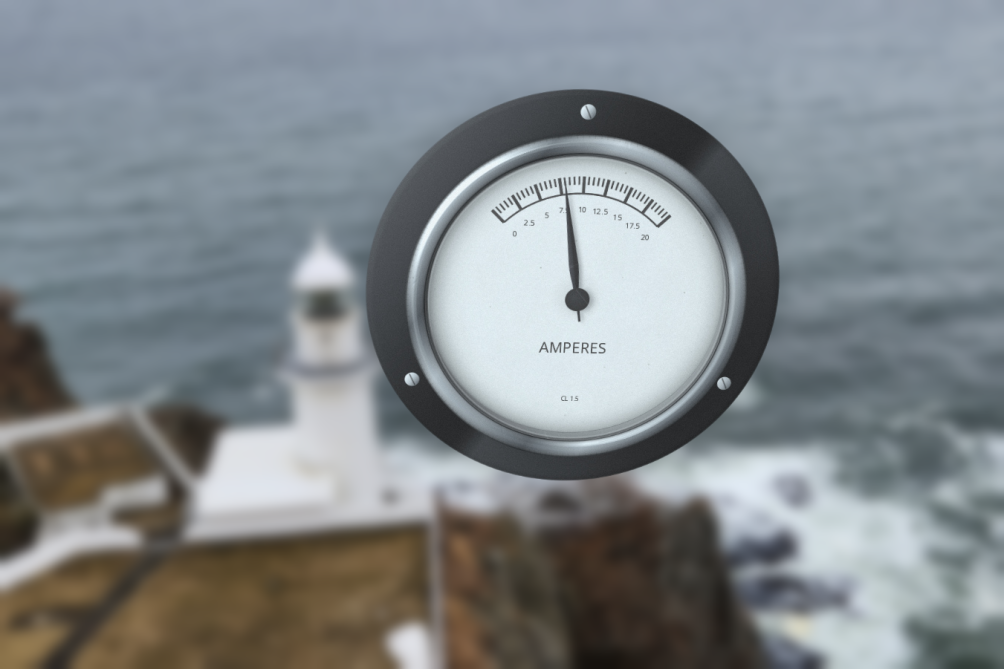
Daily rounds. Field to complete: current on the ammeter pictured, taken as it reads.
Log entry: 8 A
